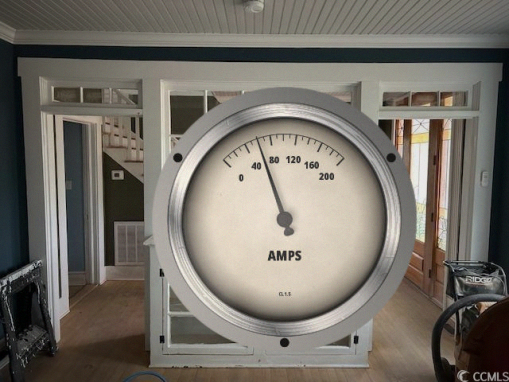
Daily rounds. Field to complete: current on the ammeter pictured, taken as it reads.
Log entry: 60 A
